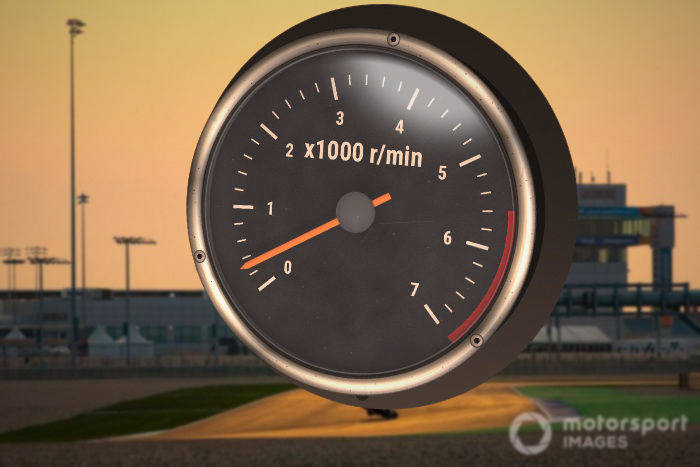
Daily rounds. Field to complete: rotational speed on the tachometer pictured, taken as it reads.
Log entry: 300 rpm
